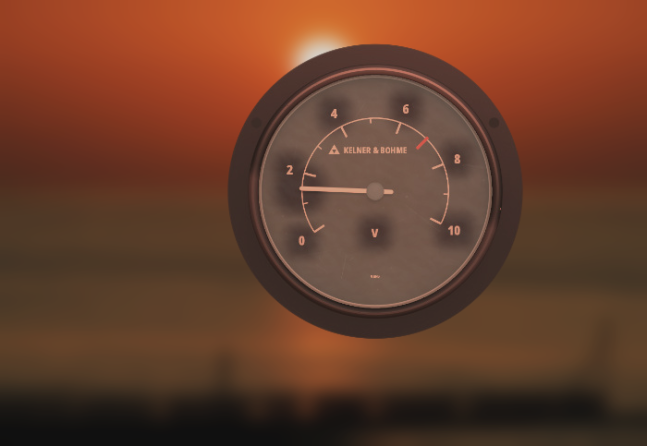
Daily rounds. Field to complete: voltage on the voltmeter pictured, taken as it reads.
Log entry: 1.5 V
